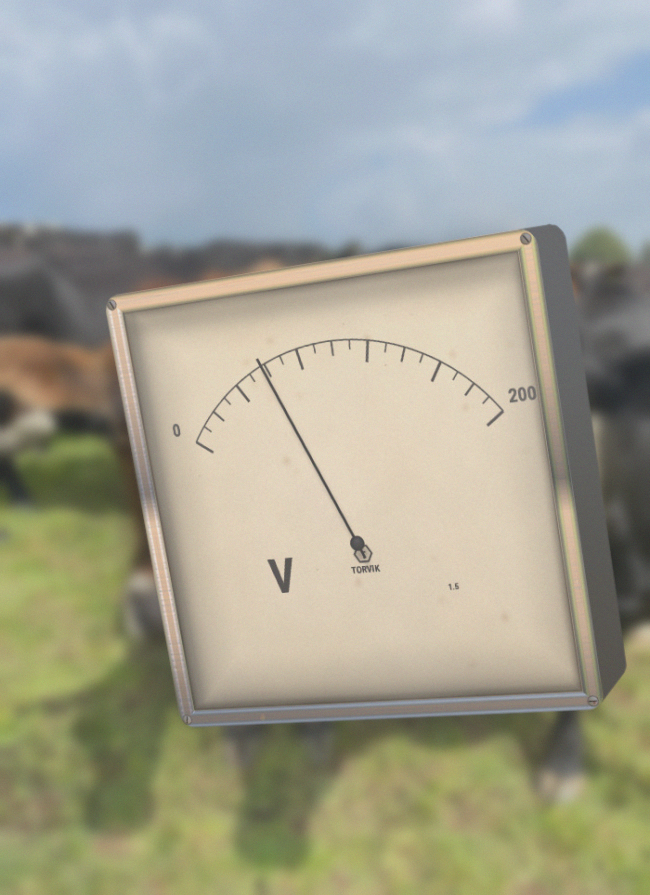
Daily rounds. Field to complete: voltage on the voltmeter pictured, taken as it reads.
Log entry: 60 V
